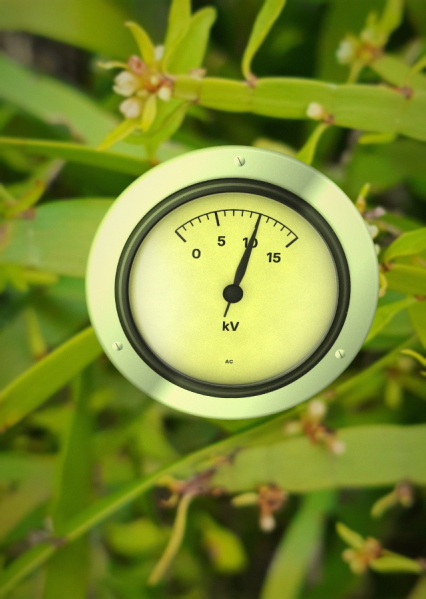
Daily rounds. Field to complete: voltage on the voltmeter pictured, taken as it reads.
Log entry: 10 kV
